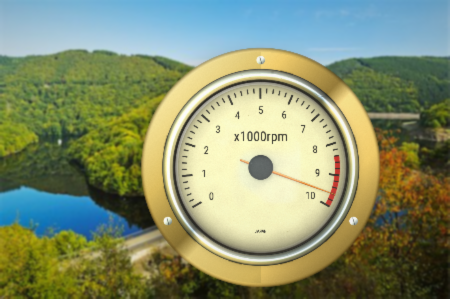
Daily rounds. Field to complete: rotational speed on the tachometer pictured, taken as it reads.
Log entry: 9600 rpm
